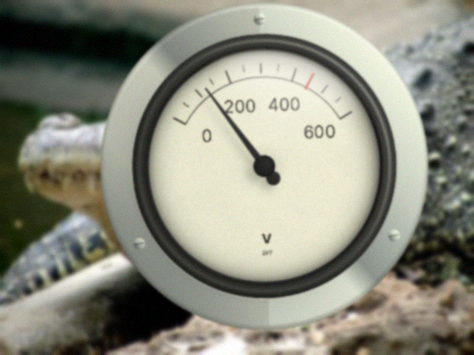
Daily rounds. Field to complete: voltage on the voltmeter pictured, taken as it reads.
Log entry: 125 V
